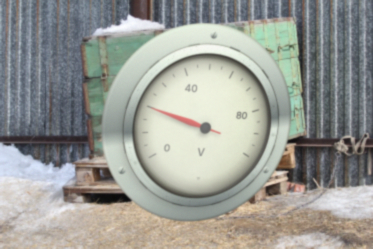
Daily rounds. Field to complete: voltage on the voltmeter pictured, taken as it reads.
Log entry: 20 V
